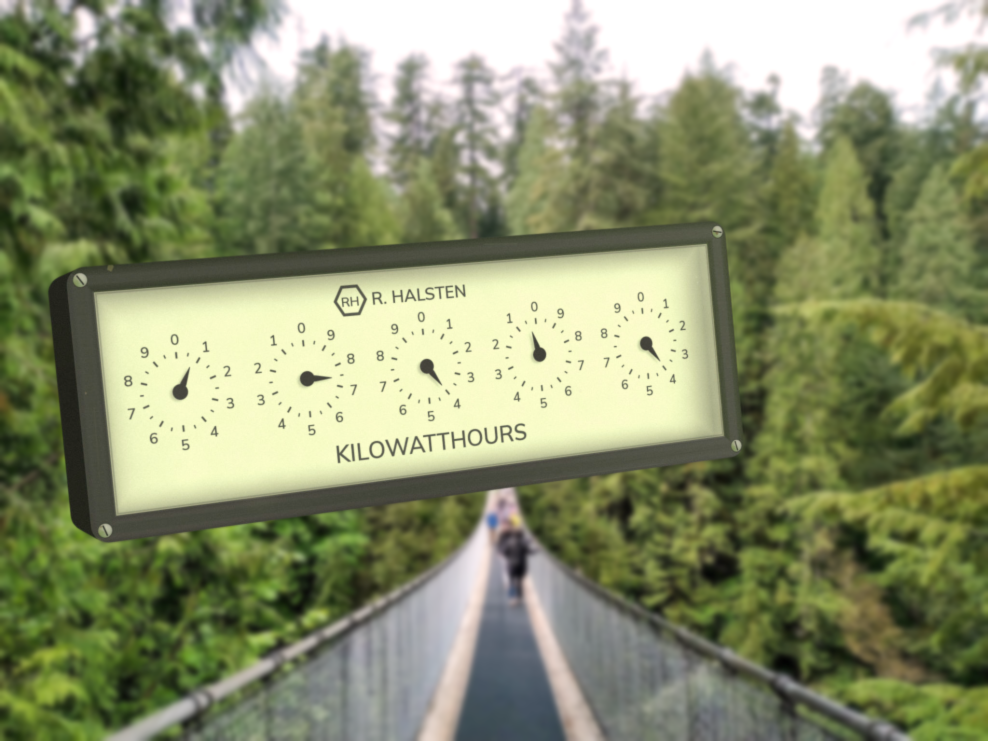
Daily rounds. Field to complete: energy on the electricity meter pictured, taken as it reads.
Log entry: 7404 kWh
